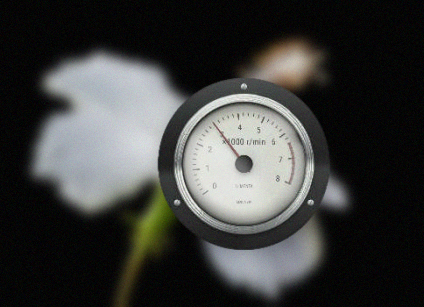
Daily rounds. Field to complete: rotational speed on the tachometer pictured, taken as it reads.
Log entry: 3000 rpm
